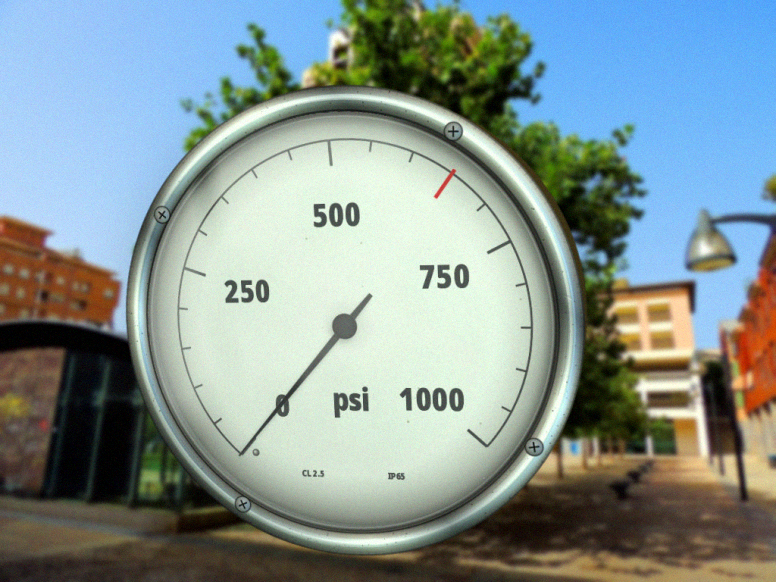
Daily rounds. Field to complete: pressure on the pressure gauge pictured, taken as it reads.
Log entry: 0 psi
